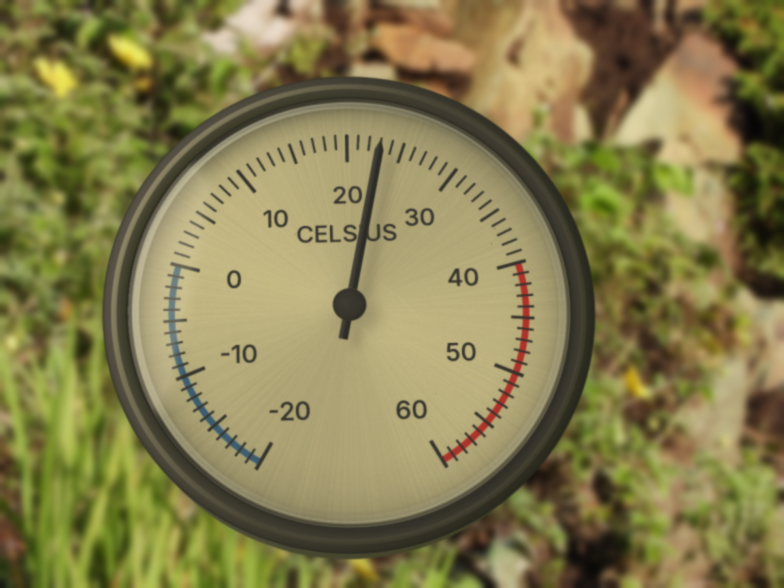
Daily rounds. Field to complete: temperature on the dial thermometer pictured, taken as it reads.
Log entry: 23 °C
